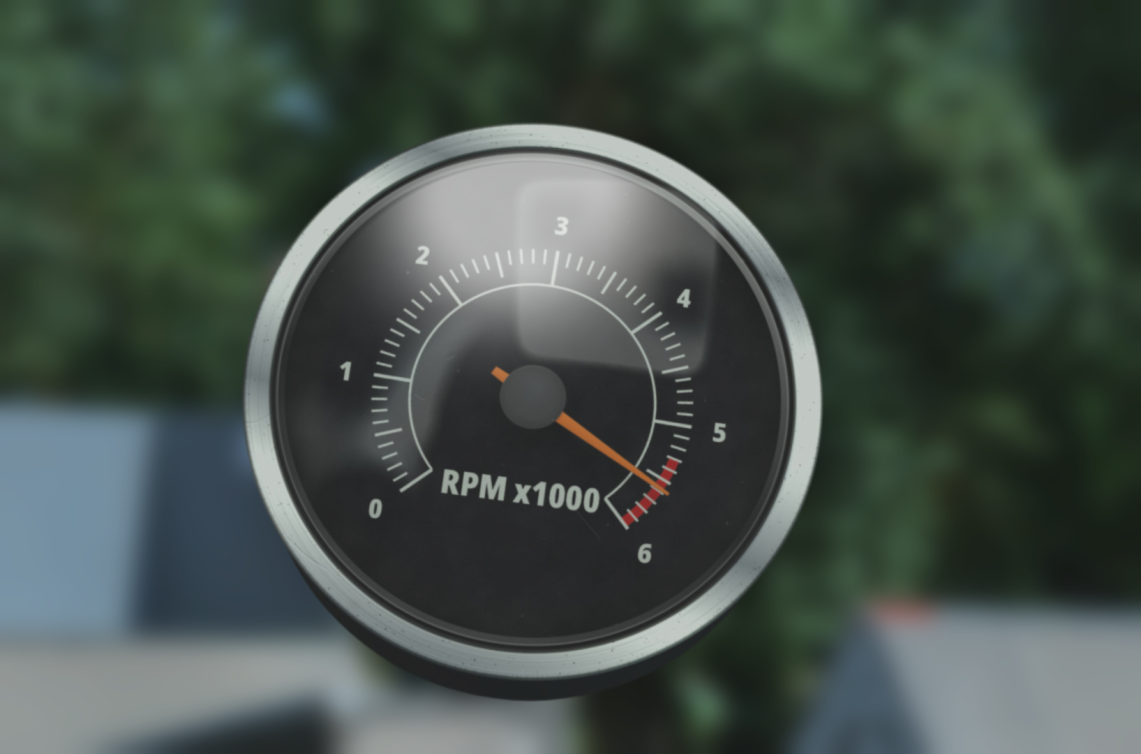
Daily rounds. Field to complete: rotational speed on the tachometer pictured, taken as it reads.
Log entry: 5600 rpm
